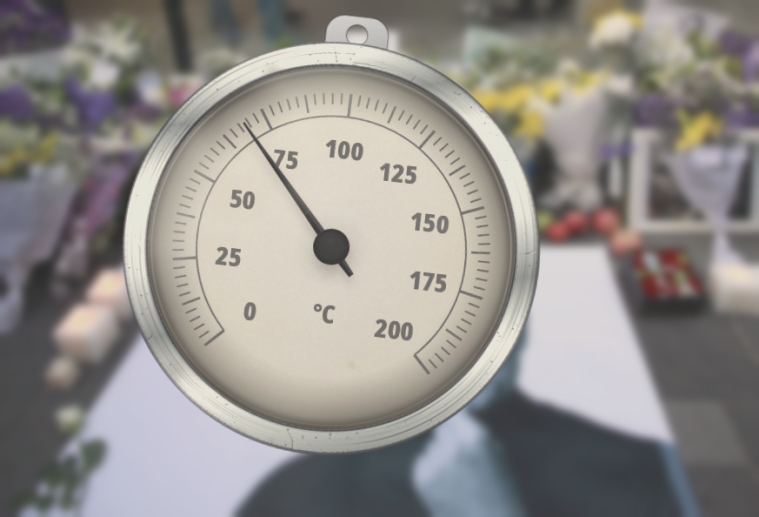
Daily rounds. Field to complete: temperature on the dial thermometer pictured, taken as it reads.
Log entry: 68.75 °C
